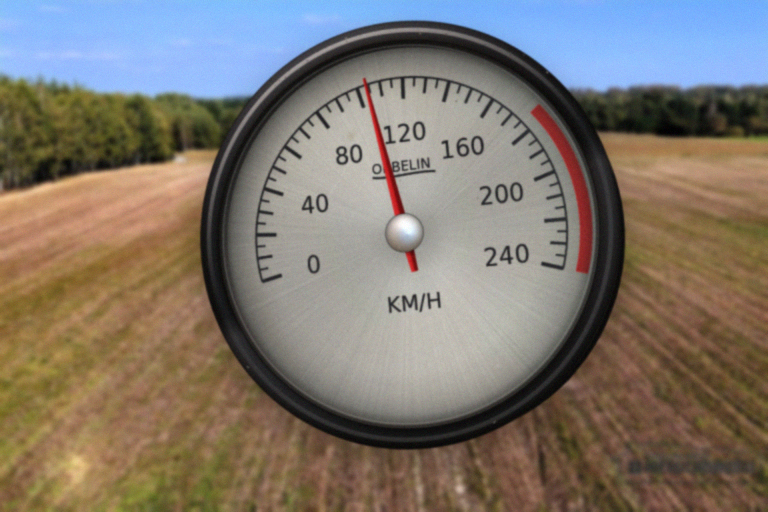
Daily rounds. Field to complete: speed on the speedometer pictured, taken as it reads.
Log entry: 105 km/h
